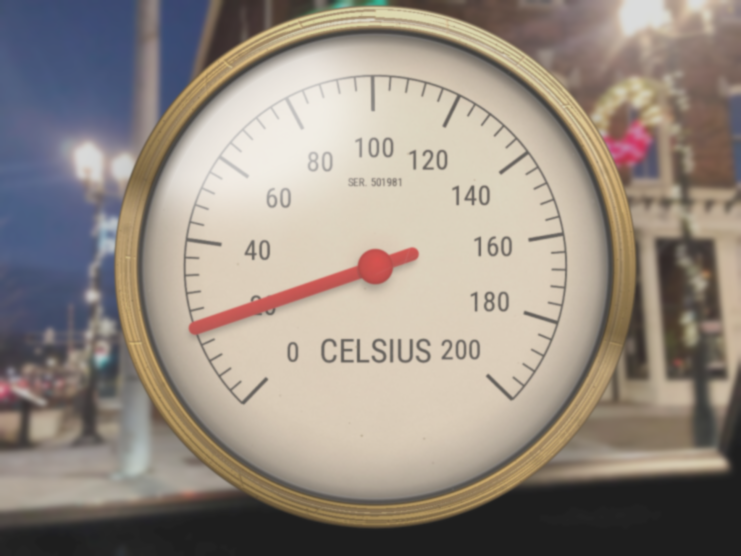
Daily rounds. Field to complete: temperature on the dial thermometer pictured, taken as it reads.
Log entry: 20 °C
